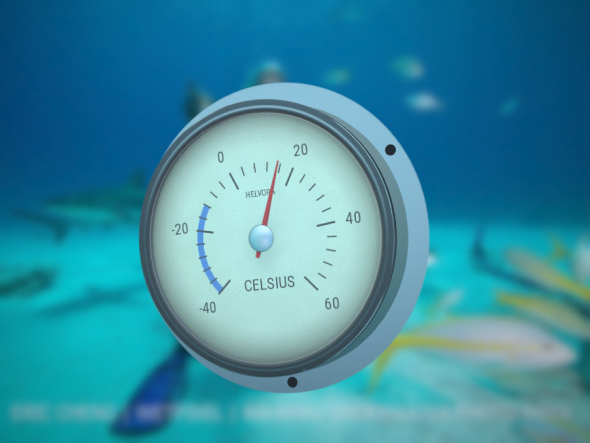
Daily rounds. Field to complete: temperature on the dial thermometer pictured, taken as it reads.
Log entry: 16 °C
